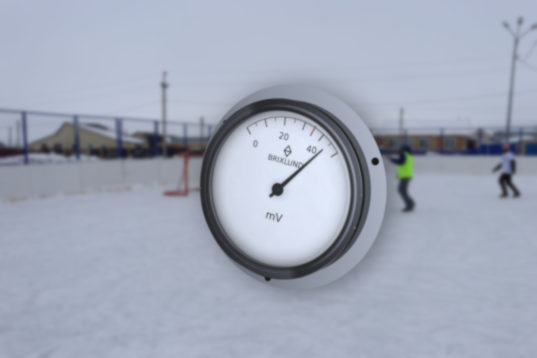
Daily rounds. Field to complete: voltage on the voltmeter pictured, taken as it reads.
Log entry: 45 mV
